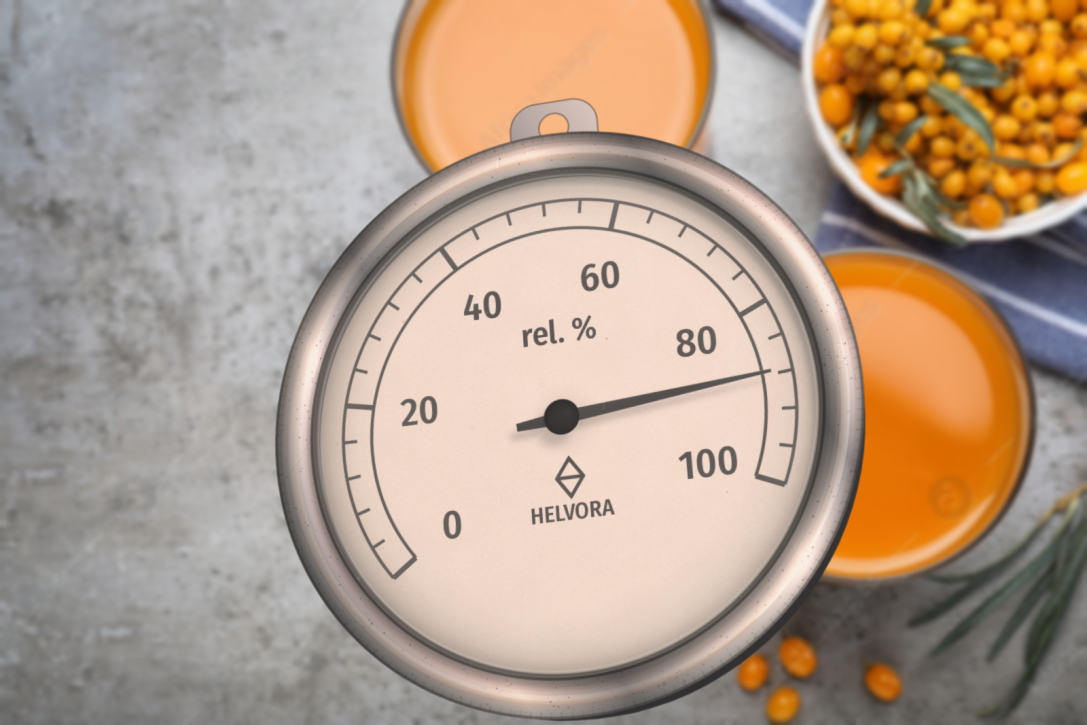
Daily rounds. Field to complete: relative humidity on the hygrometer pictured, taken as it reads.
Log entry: 88 %
